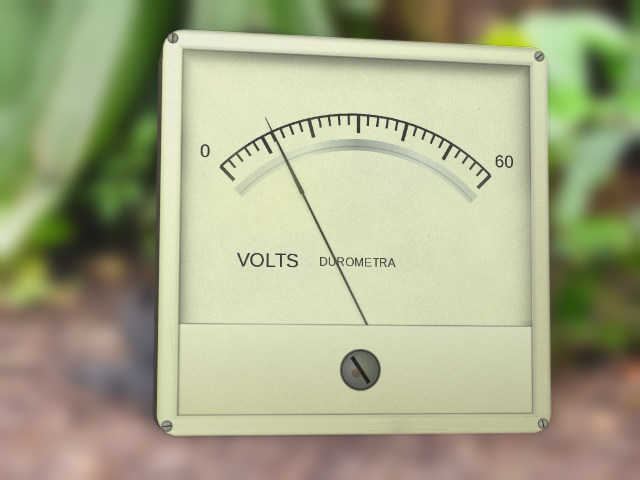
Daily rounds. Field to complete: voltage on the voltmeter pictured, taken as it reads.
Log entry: 12 V
